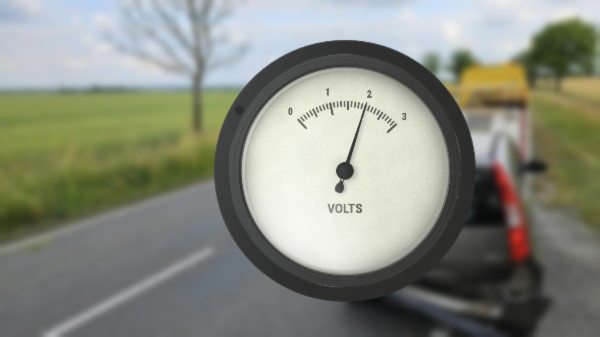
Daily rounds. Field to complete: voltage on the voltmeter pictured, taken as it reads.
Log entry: 2 V
